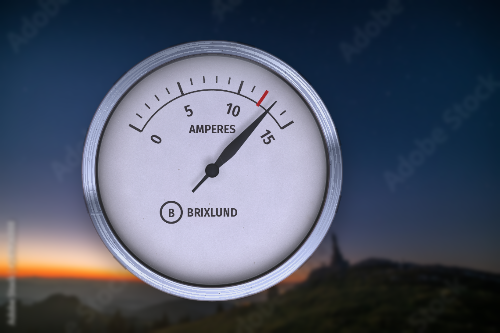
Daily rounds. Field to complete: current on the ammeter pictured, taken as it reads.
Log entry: 13 A
